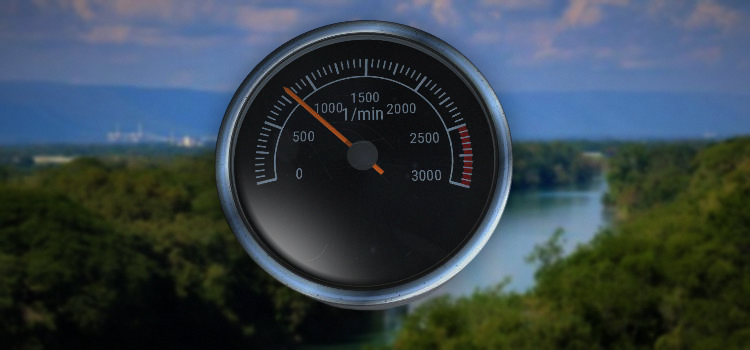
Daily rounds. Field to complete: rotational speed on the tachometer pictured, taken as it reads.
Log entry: 800 rpm
